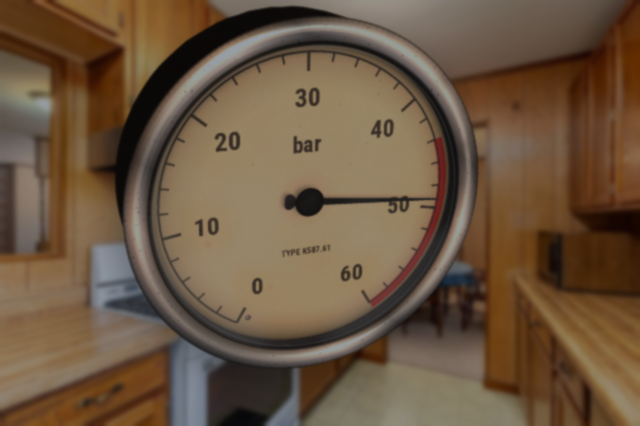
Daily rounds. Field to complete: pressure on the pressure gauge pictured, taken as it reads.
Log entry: 49 bar
